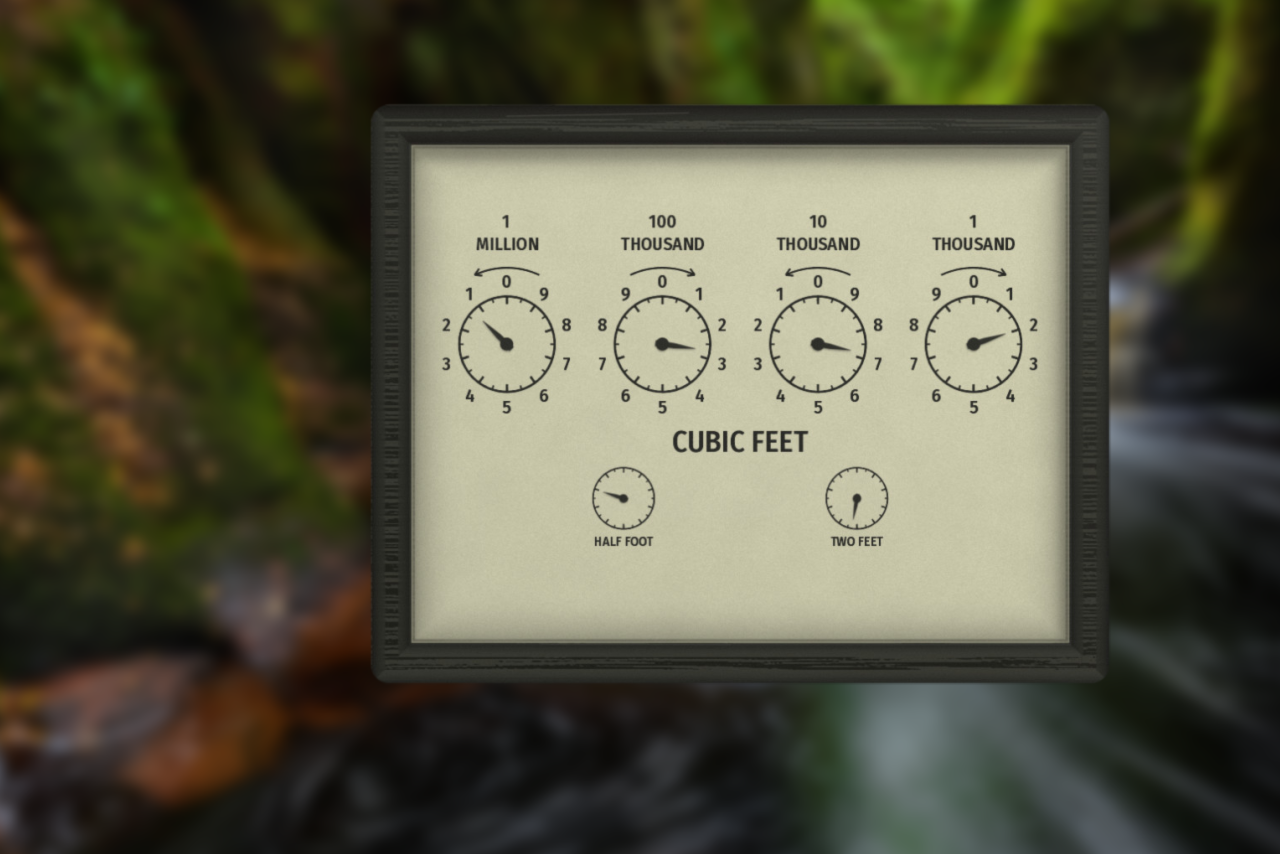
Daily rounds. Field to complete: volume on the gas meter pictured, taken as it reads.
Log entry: 127200 ft³
